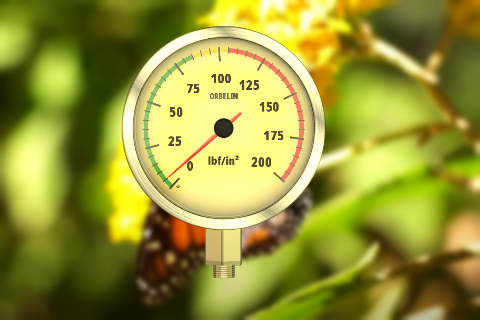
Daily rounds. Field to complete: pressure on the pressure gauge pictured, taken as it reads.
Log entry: 5 psi
